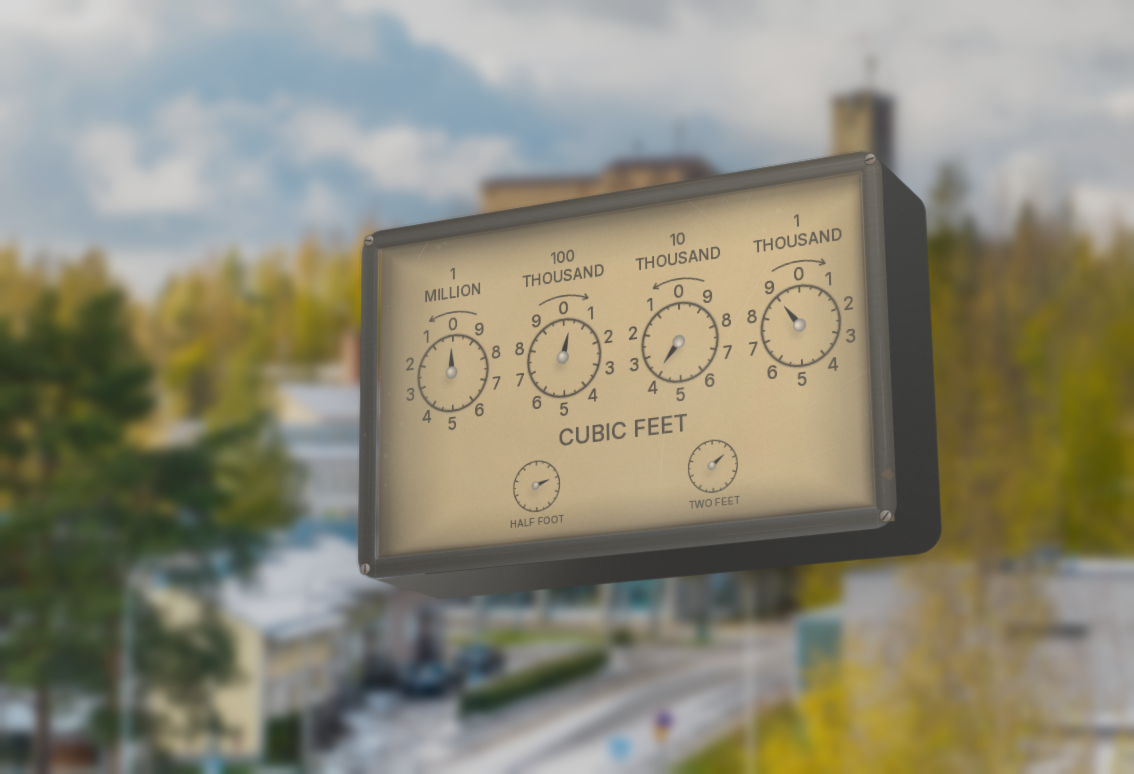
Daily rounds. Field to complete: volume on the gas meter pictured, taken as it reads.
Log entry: 3900 ft³
